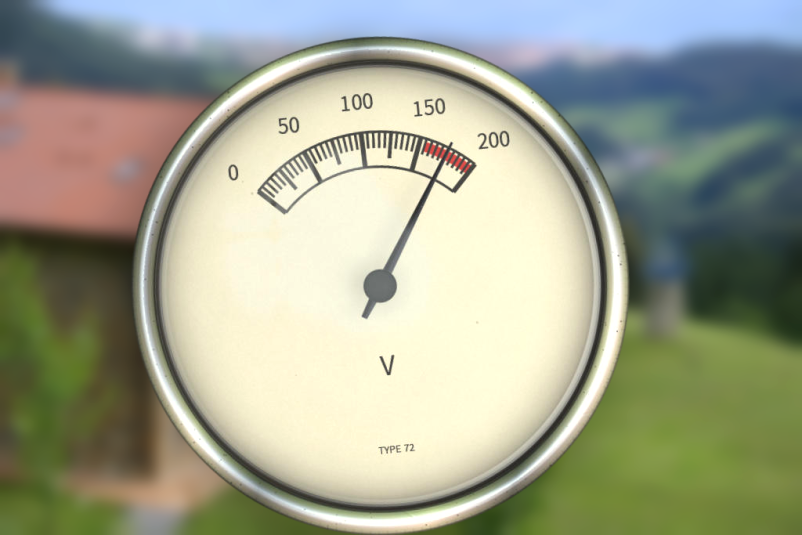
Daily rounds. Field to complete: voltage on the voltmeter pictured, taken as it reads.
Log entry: 175 V
